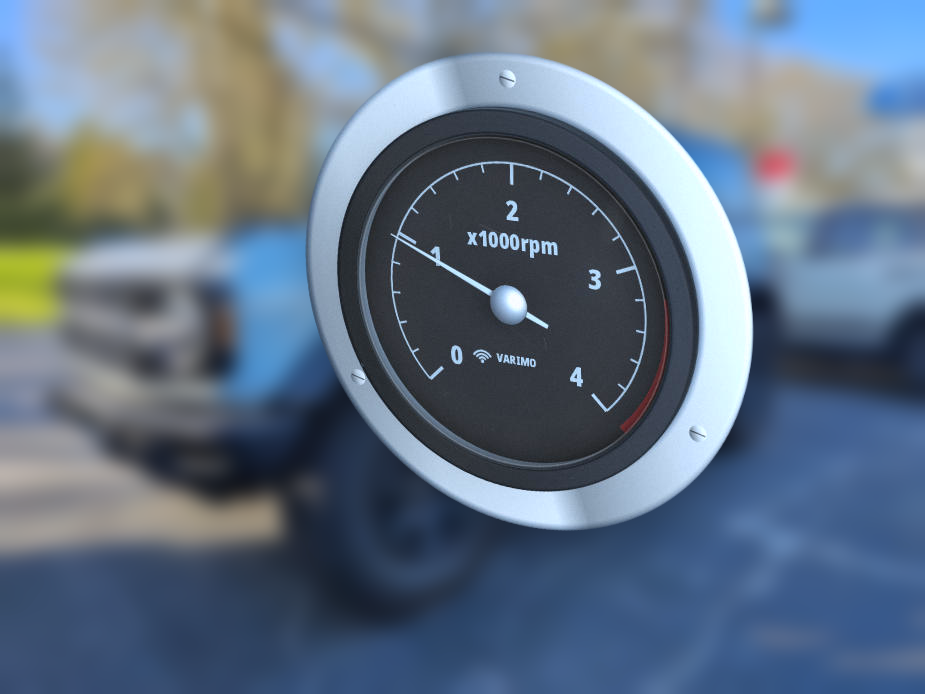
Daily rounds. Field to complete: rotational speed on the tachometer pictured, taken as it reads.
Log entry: 1000 rpm
